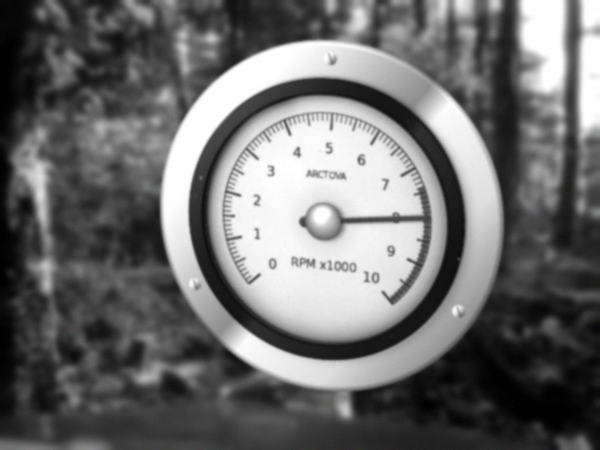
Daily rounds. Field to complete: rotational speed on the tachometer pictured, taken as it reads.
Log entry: 8000 rpm
